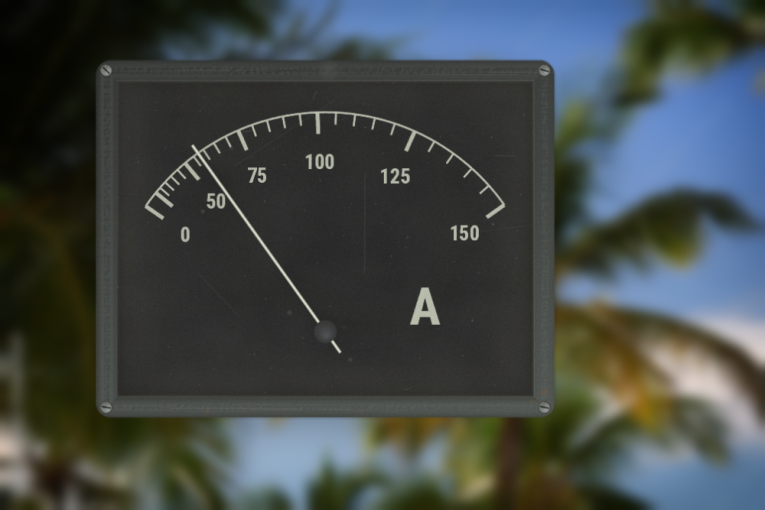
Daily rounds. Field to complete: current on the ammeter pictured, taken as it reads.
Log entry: 57.5 A
